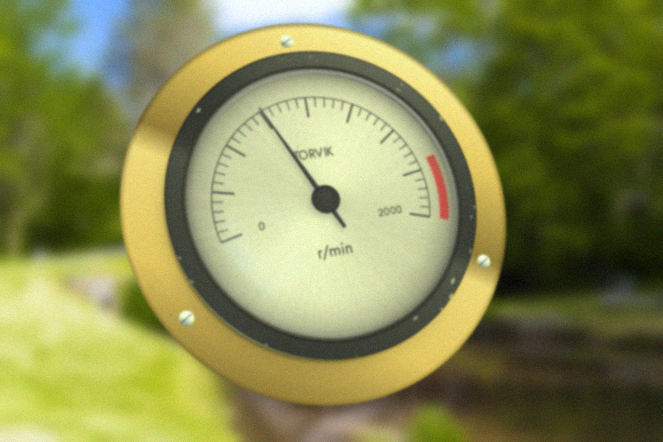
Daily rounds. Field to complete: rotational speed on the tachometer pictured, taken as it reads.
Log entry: 750 rpm
